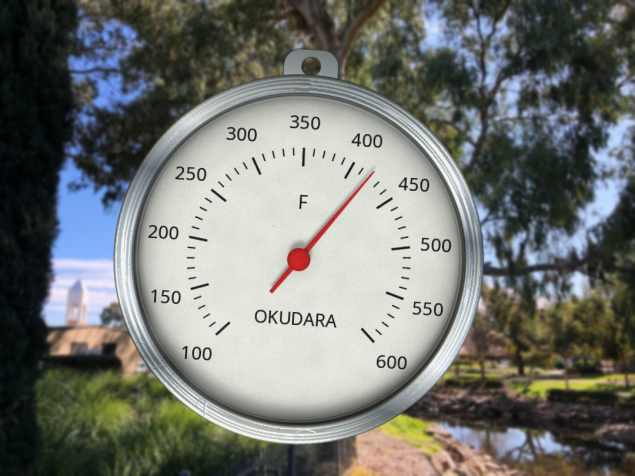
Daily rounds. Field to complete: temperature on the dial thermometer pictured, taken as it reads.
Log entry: 420 °F
